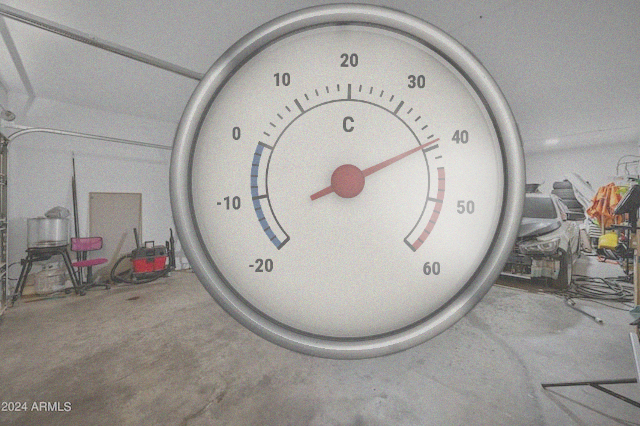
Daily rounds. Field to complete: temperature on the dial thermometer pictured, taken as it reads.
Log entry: 39 °C
